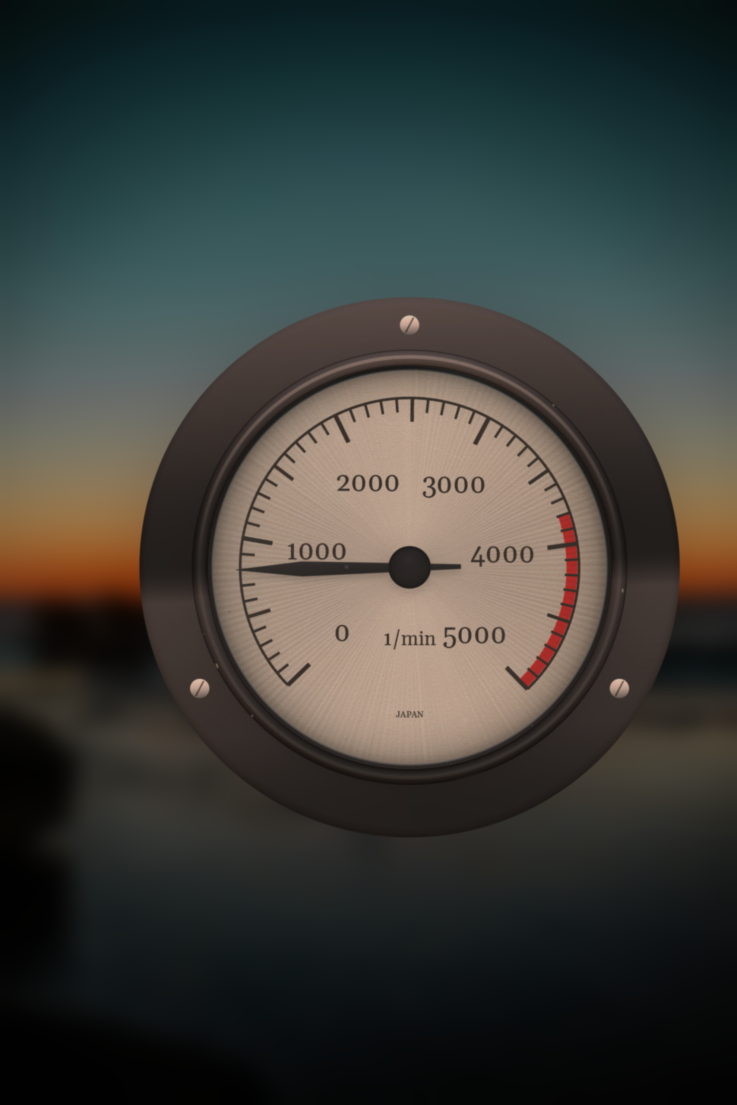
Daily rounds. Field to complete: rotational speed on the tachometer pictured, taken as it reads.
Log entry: 800 rpm
